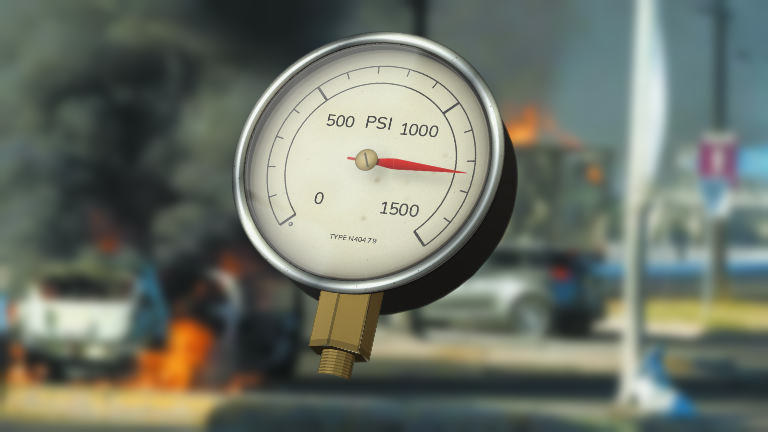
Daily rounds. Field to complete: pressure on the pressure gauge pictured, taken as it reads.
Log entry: 1250 psi
